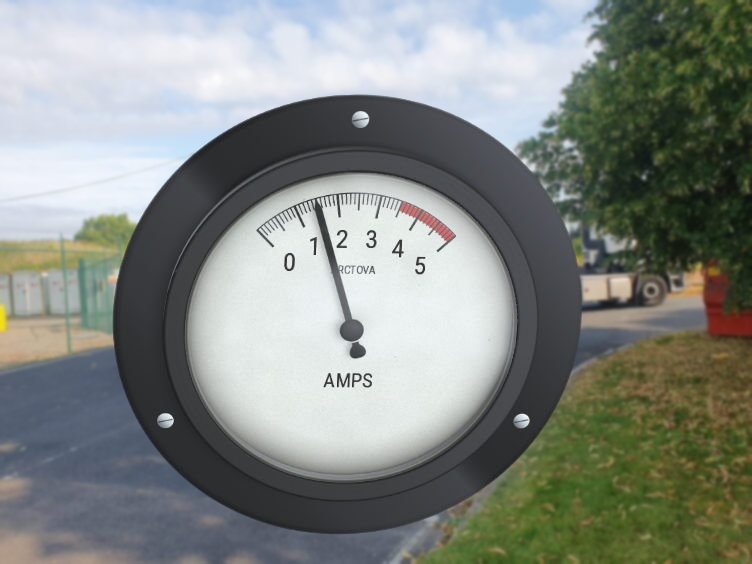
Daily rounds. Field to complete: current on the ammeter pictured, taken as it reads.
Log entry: 1.5 A
